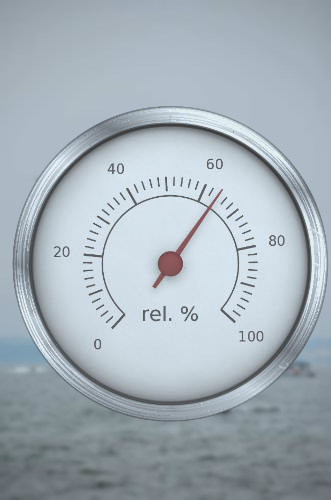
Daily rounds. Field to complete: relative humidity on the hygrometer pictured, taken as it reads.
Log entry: 64 %
